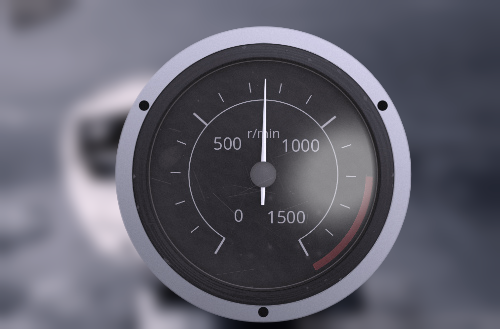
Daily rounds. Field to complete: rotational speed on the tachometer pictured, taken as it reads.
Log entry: 750 rpm
